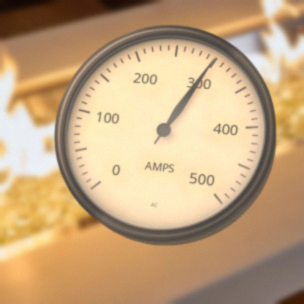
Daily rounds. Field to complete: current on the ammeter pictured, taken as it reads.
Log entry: 300 A
